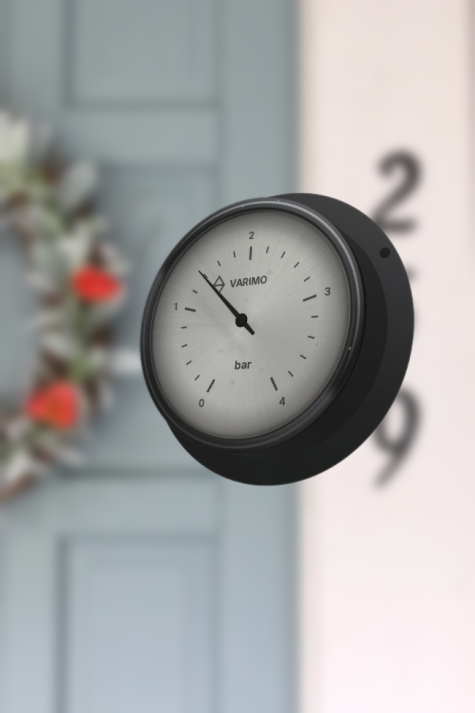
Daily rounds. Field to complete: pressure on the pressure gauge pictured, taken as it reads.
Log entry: 1.4 bar
